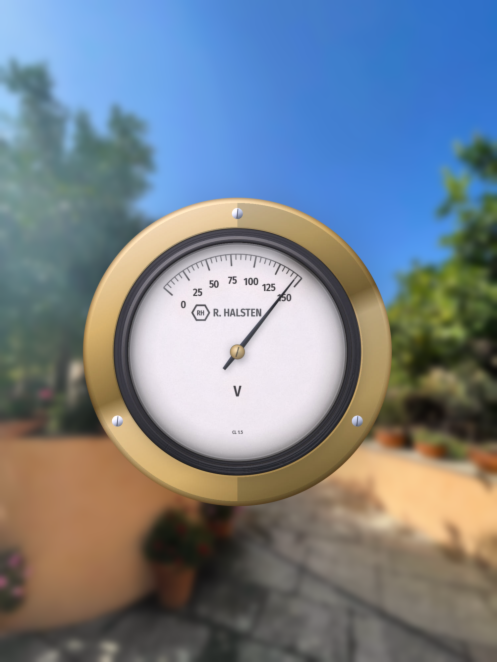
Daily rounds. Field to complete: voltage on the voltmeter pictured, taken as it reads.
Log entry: 145 V
